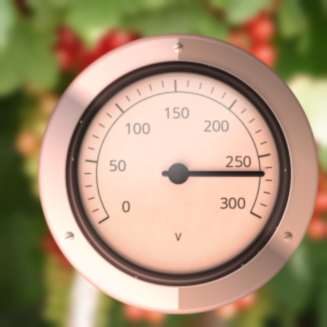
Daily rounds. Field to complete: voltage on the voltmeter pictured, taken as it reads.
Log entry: 265 V
